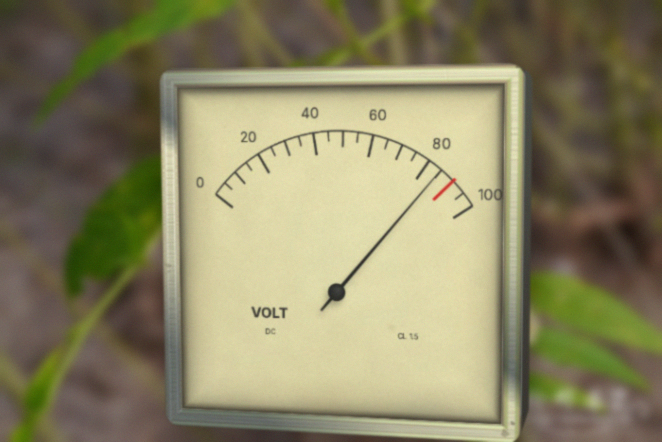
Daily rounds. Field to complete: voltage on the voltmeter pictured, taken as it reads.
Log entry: 85 V
